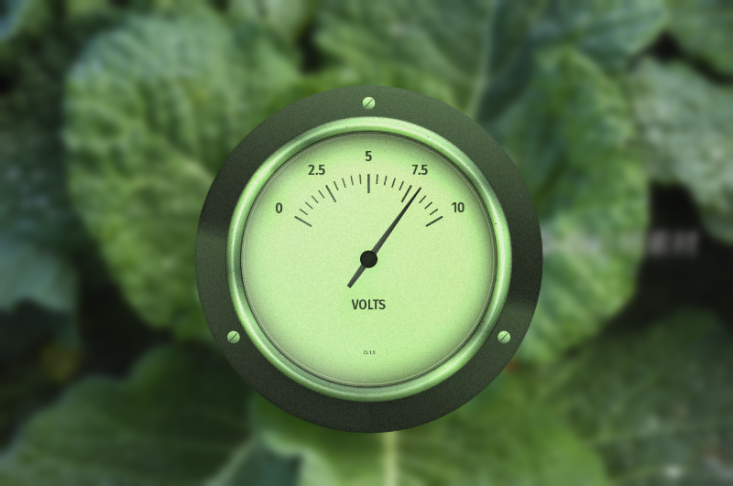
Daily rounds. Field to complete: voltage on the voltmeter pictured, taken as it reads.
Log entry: 8 V
